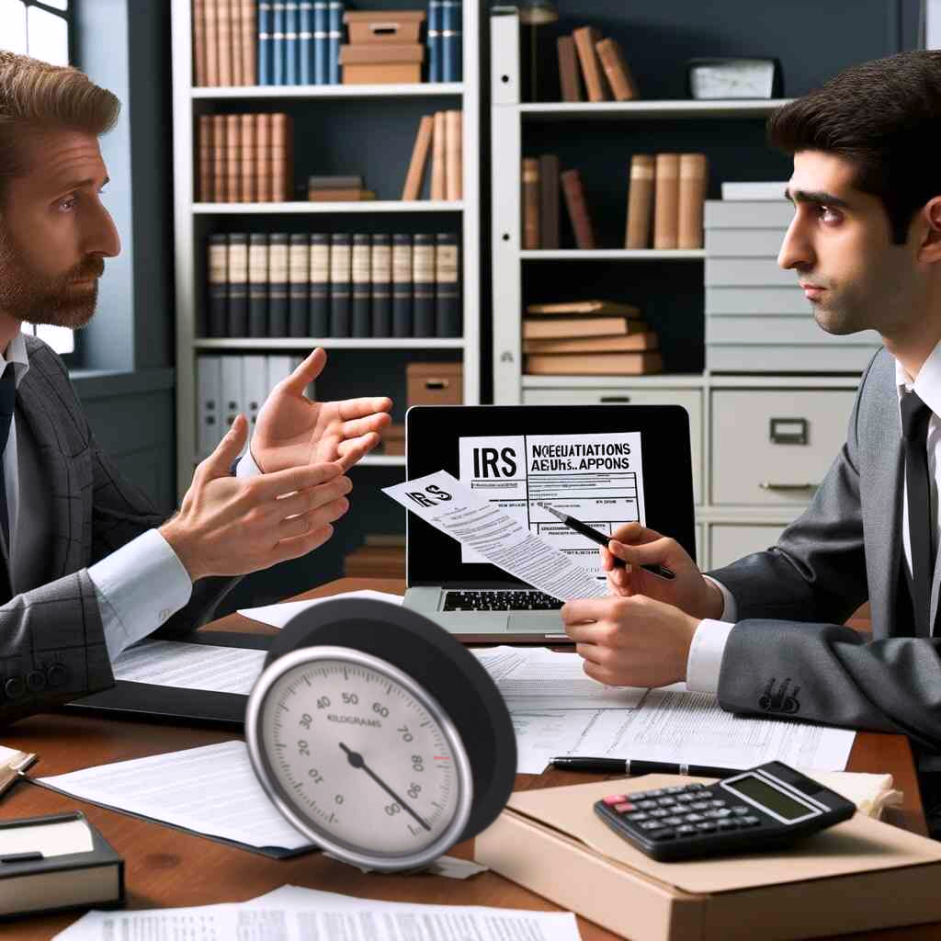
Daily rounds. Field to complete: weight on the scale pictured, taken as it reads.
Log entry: 95 kg
